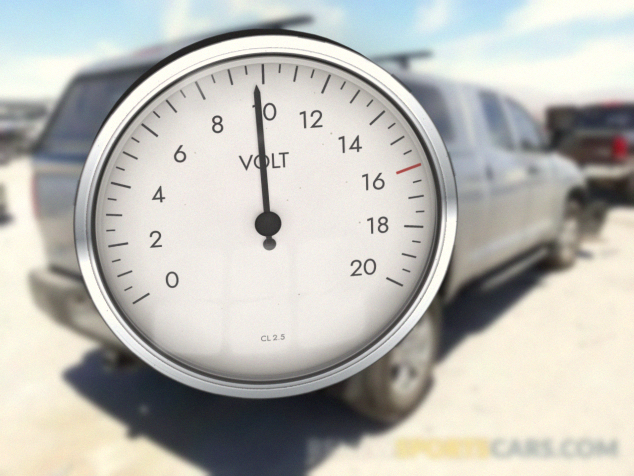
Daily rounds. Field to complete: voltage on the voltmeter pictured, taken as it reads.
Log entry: 9.75 V
